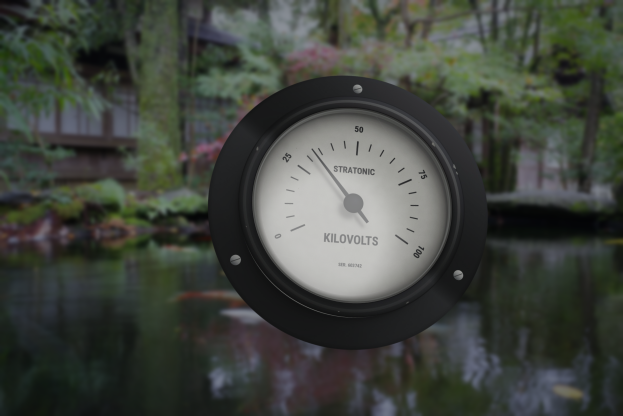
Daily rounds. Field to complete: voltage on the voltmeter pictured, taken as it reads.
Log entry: 32.5 kV
